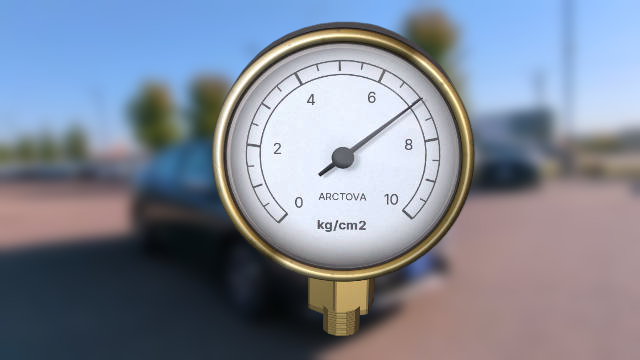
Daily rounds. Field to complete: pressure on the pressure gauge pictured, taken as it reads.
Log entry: 7 kg/cm²
